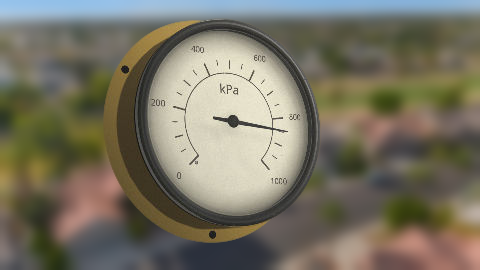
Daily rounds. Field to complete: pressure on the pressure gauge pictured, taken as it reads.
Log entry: 850 kPa
